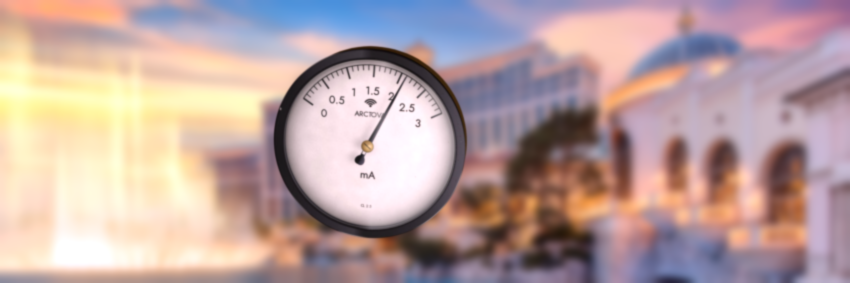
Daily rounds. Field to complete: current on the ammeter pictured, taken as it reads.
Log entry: 2.1 mA
